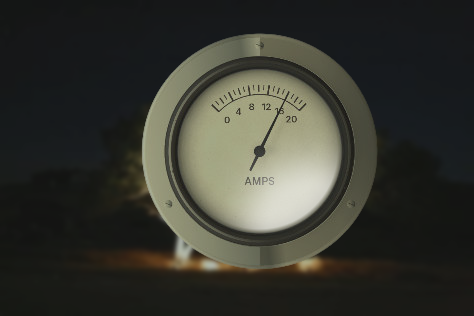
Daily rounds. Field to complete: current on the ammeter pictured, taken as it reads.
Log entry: 16 A
